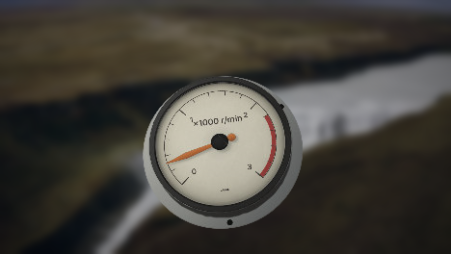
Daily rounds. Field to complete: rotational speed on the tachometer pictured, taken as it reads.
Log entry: 300 rpm
